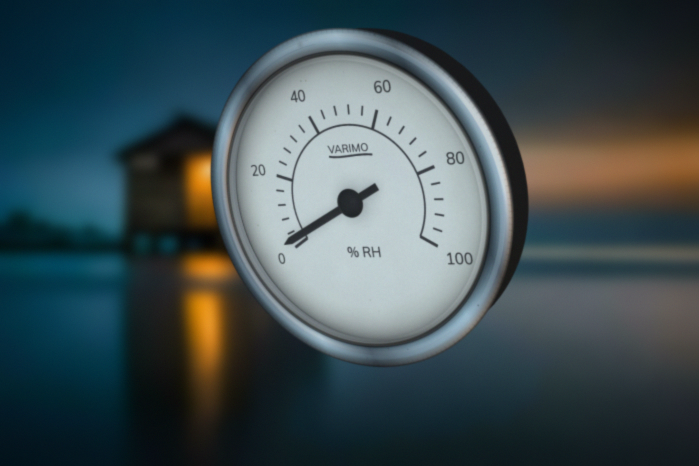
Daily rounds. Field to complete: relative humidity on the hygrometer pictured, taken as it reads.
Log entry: 2 %
